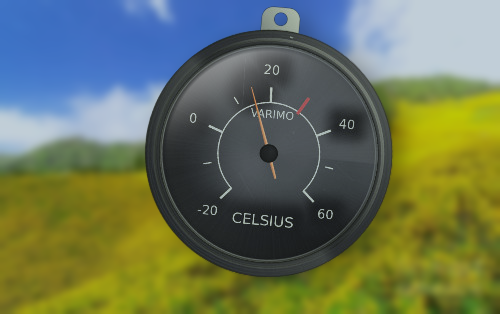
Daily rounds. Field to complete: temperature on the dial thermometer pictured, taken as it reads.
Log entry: 15 °C
